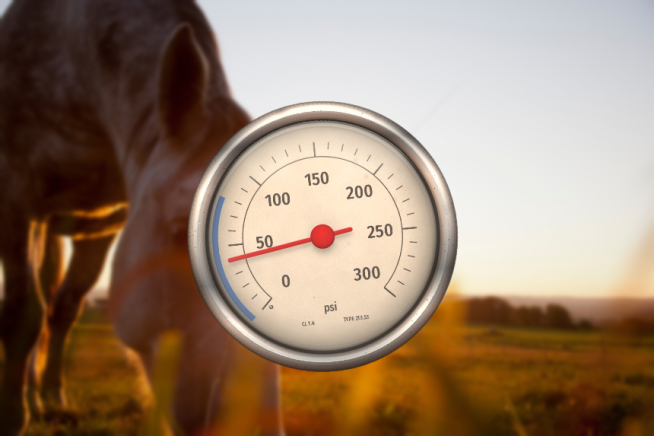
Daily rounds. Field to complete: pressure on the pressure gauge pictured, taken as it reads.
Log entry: 40 psi
